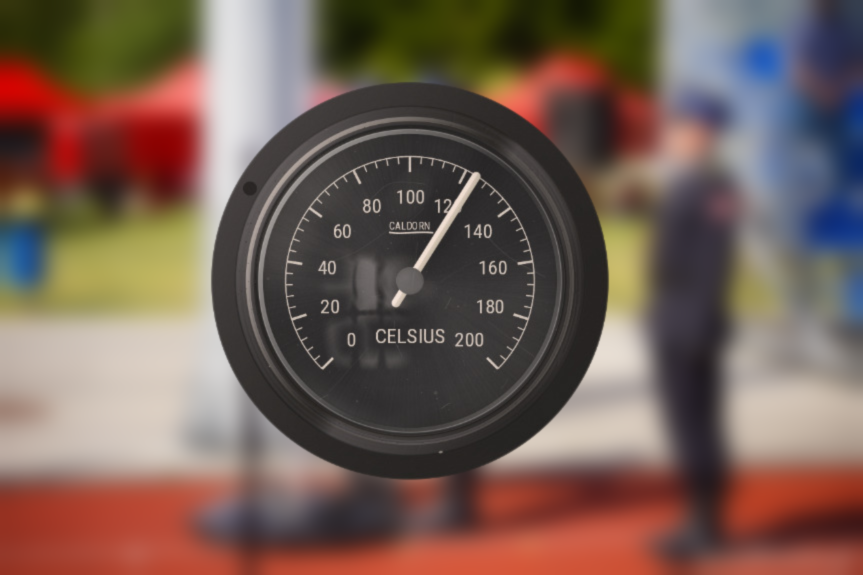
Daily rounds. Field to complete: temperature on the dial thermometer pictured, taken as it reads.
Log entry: 124 °C
